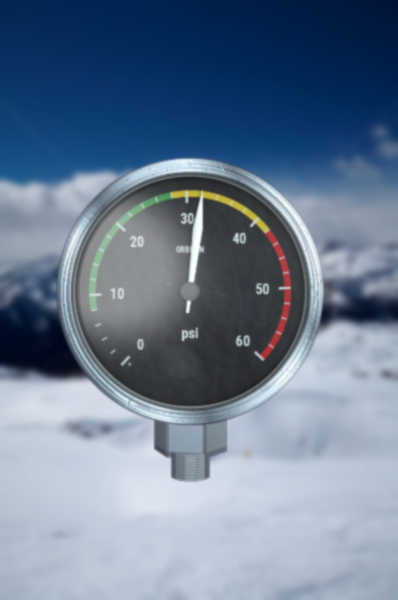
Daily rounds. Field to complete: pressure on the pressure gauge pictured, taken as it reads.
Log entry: 32 psi
